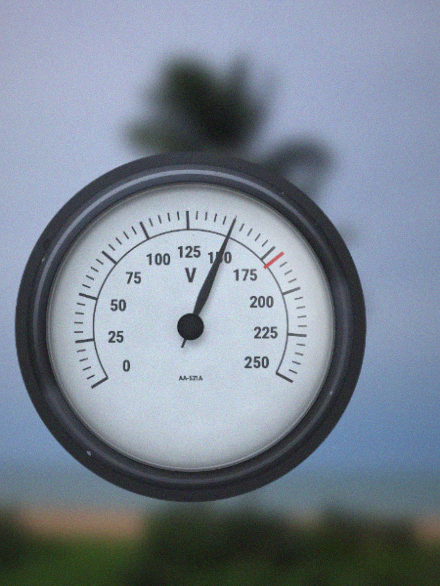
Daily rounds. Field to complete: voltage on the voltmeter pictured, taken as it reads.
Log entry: 150 V
